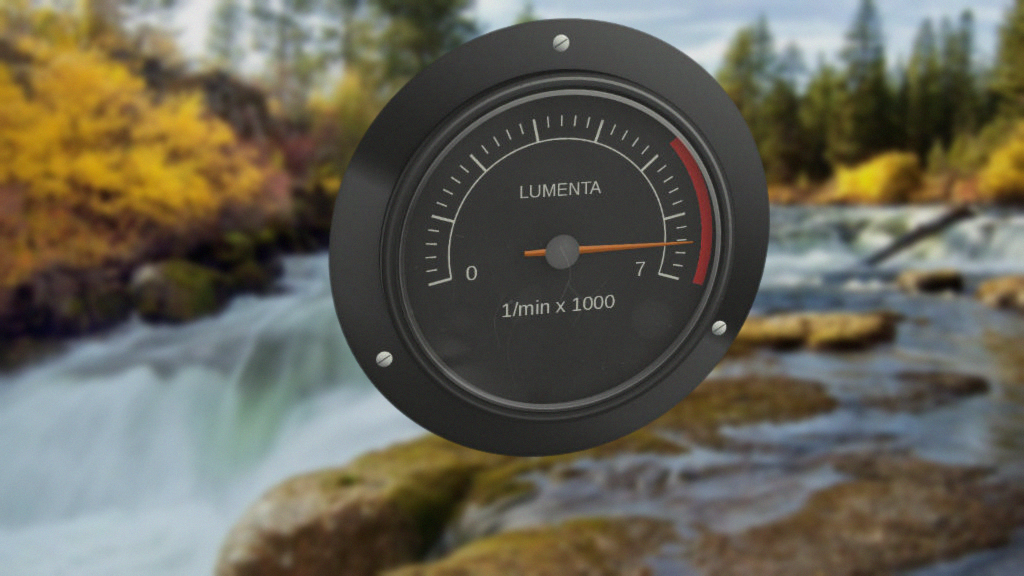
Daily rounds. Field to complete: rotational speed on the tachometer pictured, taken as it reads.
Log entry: 6400 rpm
